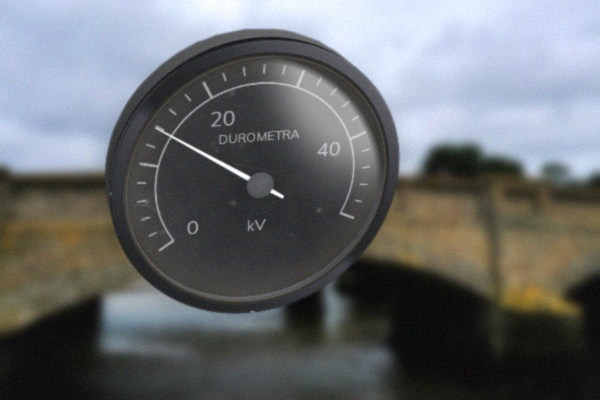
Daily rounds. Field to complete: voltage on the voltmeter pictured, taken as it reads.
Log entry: 14 kV
